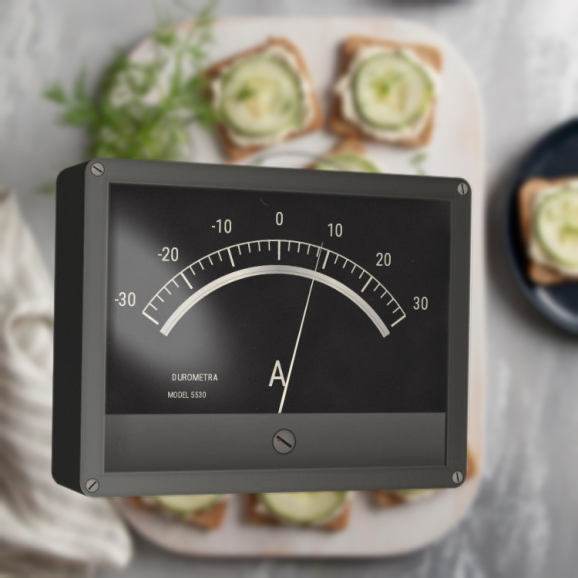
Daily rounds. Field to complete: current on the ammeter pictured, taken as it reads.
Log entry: 8 A
